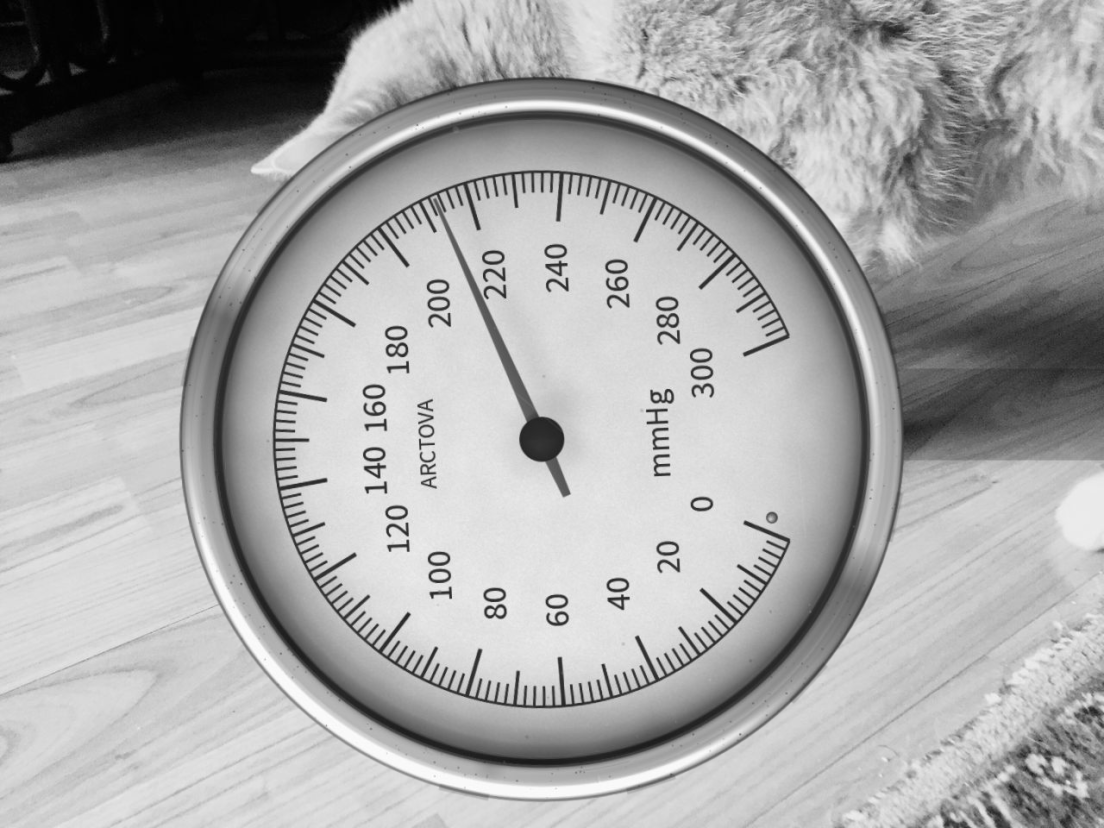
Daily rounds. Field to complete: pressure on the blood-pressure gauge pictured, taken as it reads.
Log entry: 213 mmHg
